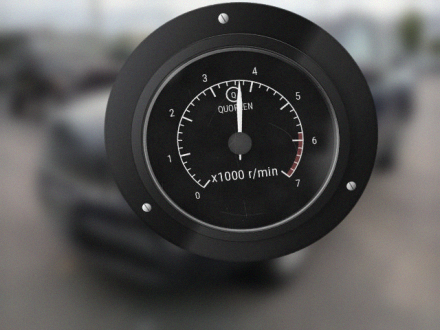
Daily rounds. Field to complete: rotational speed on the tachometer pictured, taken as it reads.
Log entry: 3700 rpm
